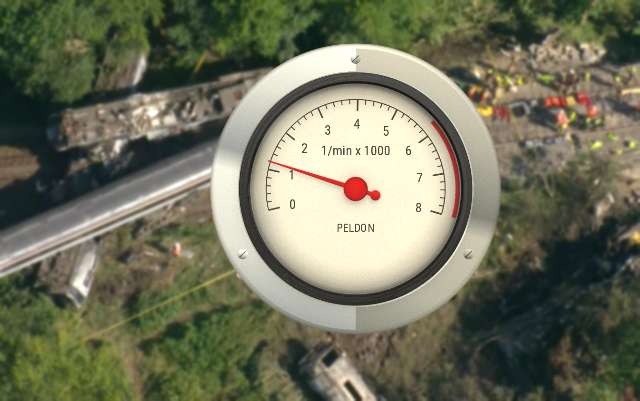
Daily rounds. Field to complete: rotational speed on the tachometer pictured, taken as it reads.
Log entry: 1200 rpm
